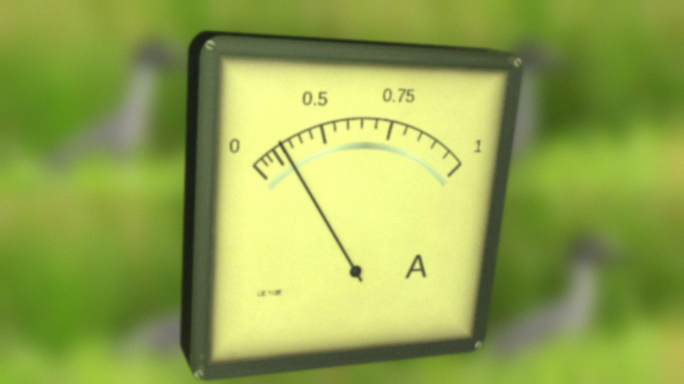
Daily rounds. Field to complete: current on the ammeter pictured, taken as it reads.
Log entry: 0.3 A
